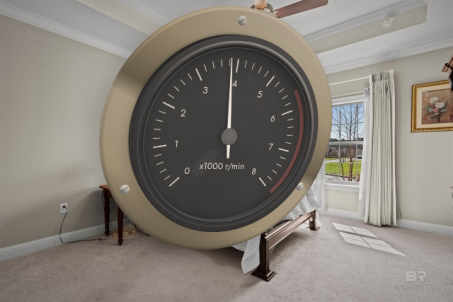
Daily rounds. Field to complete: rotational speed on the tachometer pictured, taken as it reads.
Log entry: 3800 rpm
